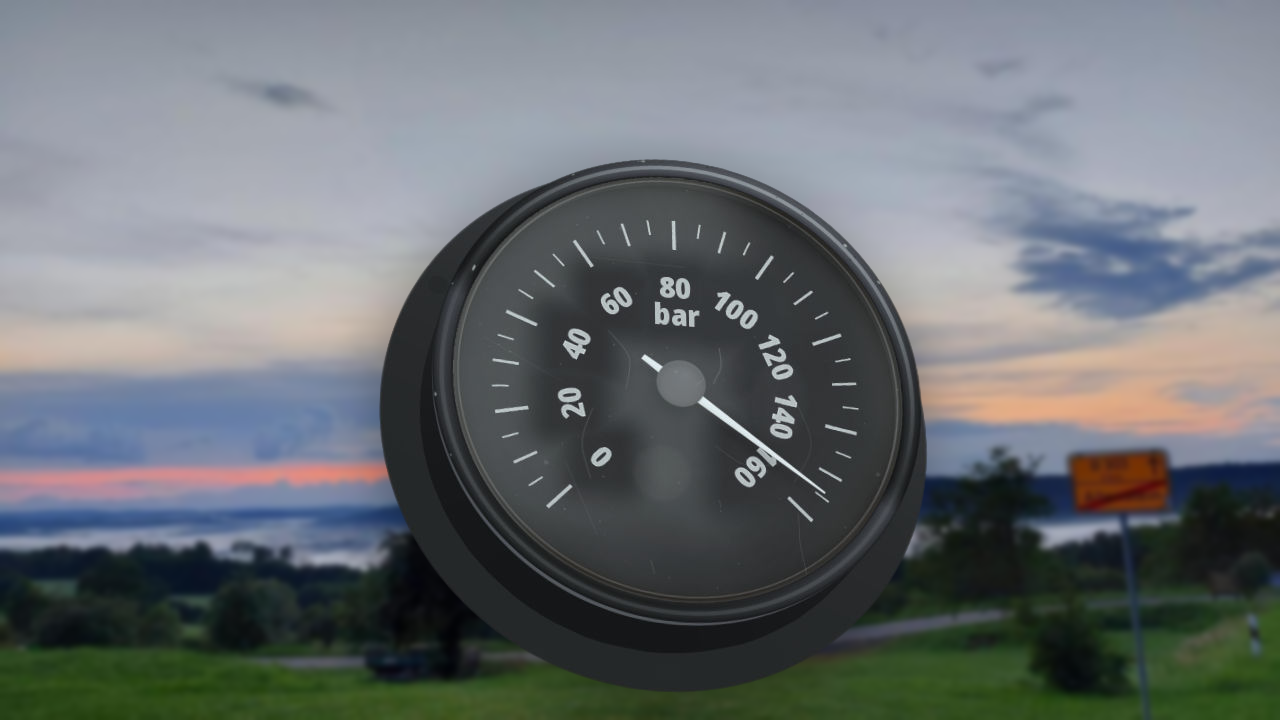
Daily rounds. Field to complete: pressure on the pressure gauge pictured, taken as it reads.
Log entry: 155 bar
